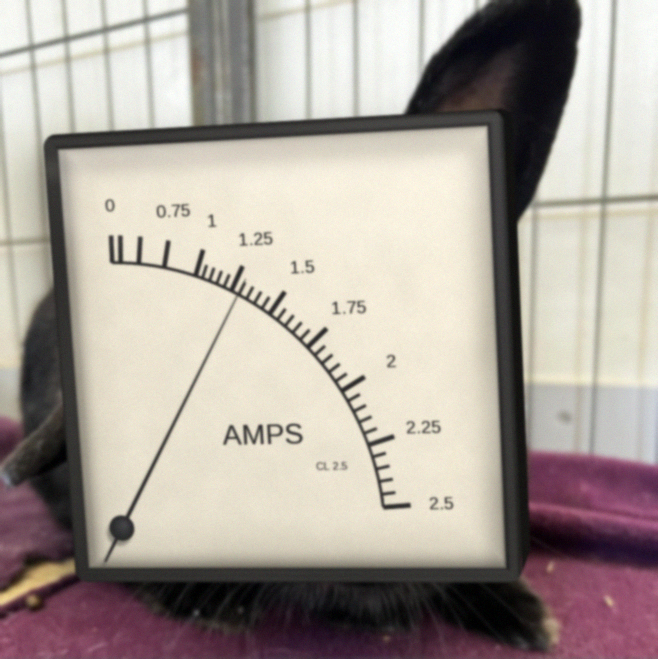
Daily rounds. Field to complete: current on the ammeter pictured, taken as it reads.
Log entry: 1.3 A
